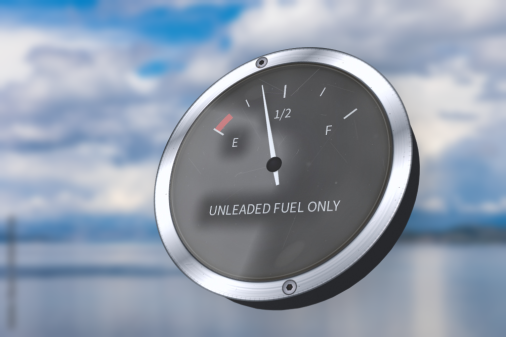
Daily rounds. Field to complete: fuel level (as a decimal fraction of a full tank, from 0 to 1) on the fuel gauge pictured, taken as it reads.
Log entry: 0.375
